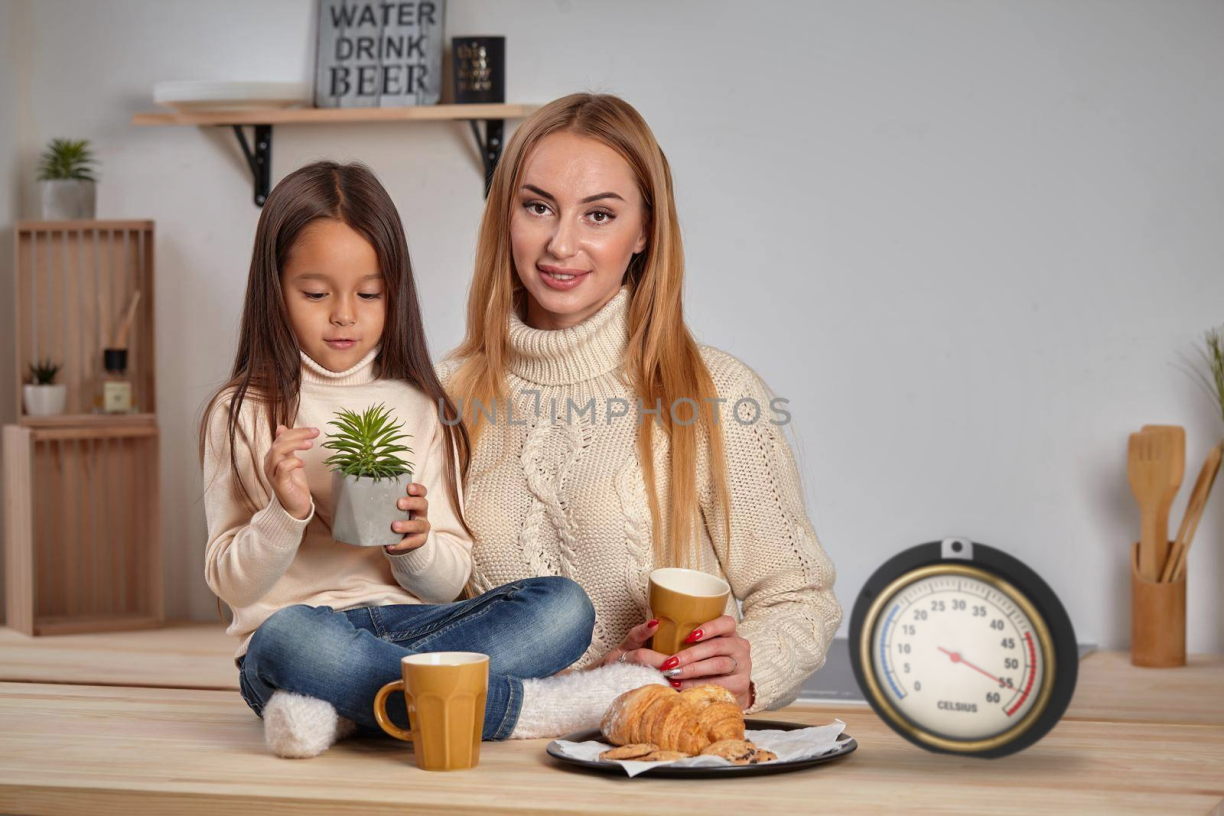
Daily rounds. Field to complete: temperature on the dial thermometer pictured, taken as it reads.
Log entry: 55 °C
